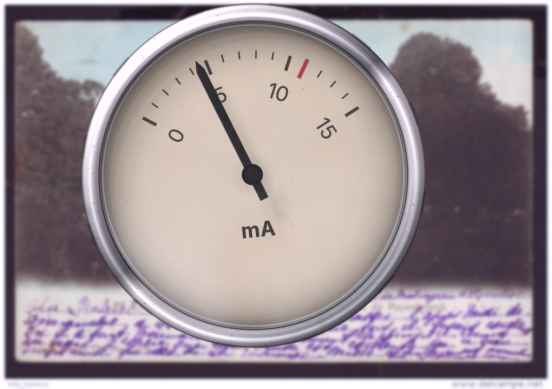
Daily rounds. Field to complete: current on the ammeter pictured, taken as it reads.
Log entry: 4.5 mA
